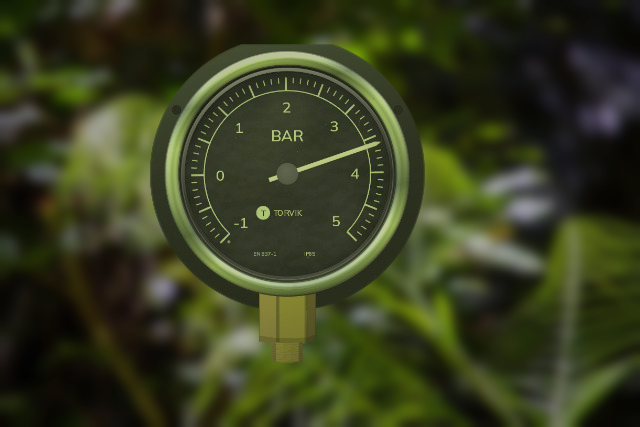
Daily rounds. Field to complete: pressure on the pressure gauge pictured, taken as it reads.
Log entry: 3.6 bar
